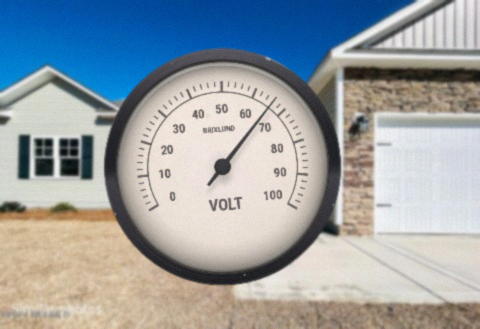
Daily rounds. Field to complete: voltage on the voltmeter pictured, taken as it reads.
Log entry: 66 V
